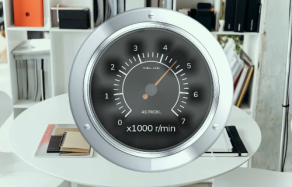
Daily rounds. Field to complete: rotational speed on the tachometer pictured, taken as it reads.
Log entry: 4600 rpm
